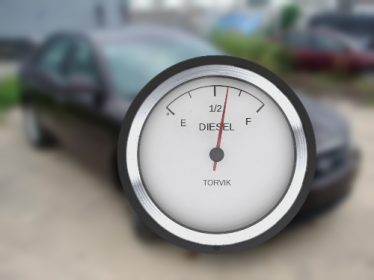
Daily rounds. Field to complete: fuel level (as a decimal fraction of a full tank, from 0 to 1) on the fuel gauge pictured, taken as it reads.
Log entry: 0.625
